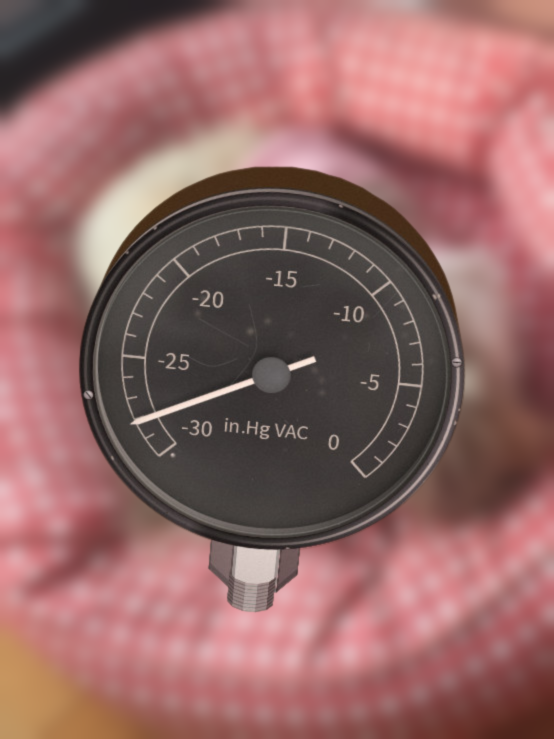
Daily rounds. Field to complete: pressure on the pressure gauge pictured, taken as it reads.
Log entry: -28 inHg
